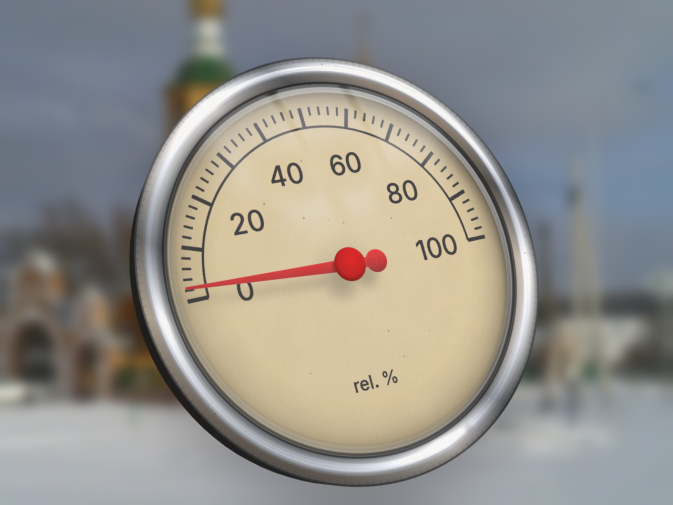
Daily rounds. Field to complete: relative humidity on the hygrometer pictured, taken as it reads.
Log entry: 2 %
